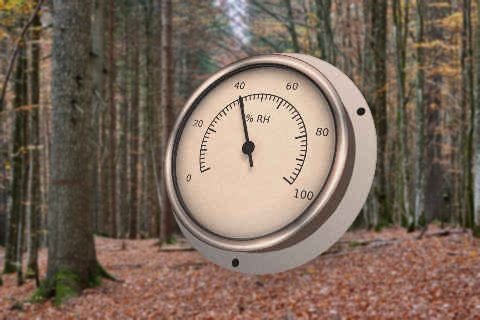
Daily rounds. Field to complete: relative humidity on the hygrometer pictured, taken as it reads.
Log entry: 40 %
